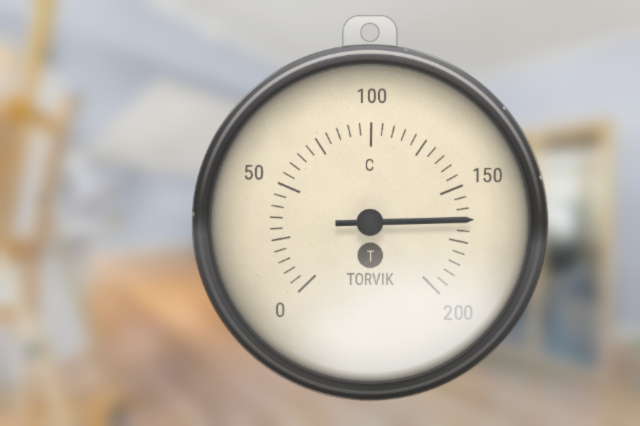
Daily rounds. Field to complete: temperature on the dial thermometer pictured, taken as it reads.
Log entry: 165 °C
